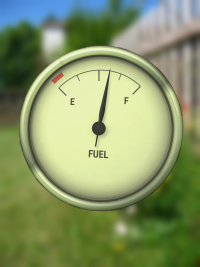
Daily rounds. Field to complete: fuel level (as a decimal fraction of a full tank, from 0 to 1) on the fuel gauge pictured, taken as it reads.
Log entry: 0.625
